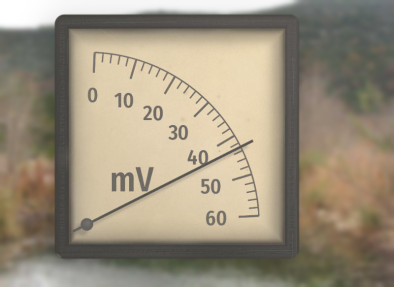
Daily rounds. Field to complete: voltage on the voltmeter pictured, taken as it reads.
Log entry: 43 mV
